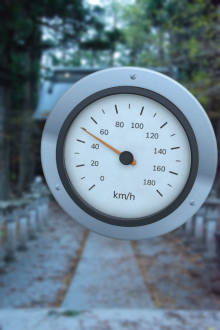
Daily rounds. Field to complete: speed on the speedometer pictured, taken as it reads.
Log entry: 50 km/h
